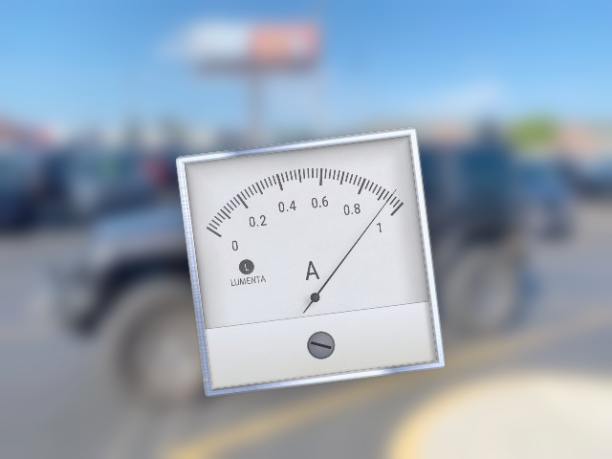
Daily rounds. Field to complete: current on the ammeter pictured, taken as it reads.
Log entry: 0.94 A
